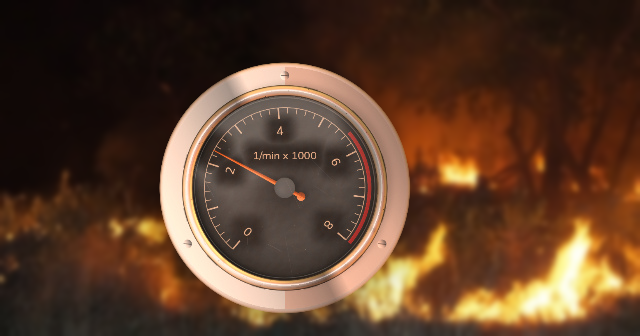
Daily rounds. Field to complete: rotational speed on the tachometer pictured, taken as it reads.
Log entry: 2300 rpm
